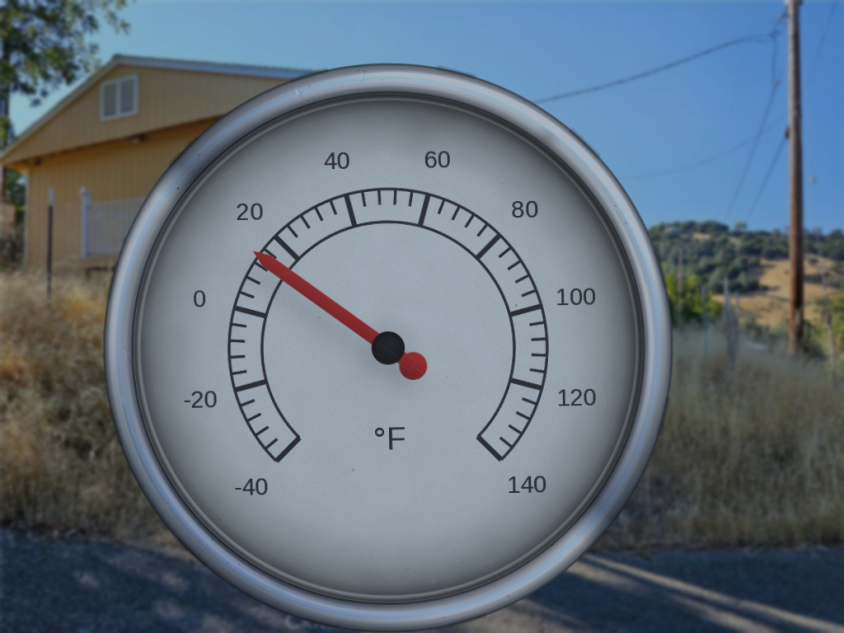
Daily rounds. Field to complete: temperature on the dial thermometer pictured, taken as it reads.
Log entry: 14 °F
